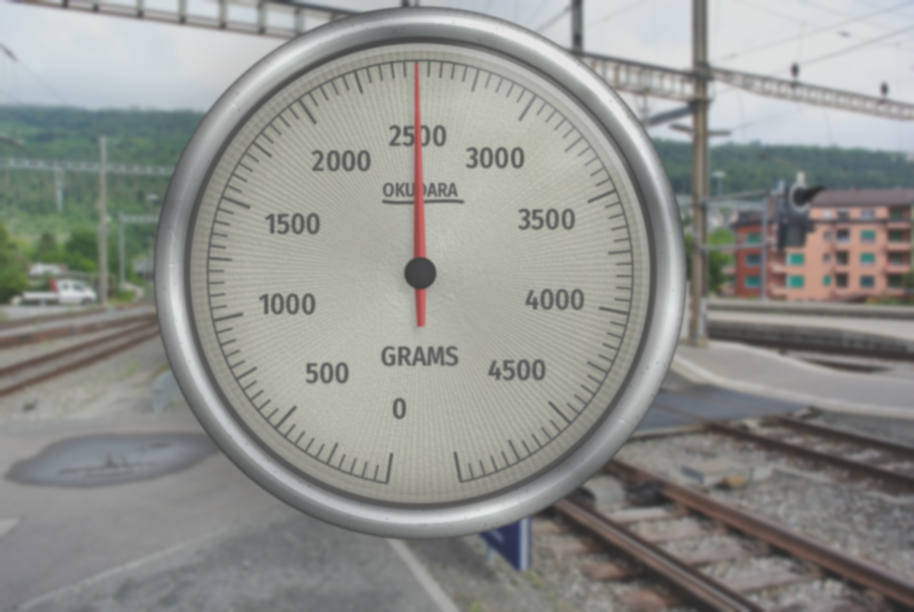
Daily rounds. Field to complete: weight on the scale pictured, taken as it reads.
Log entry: 2500 g
